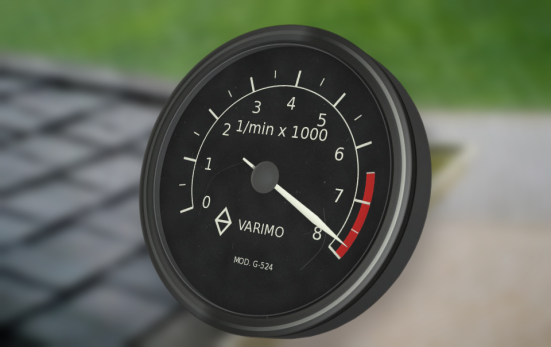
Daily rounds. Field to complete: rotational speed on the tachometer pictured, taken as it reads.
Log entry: 7750 rpm
